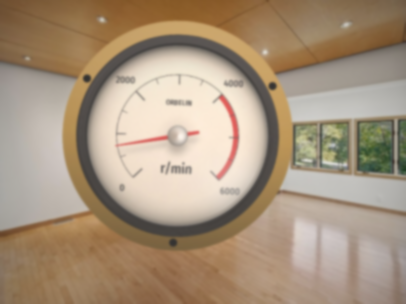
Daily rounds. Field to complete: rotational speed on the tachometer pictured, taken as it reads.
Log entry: 750 rpm
